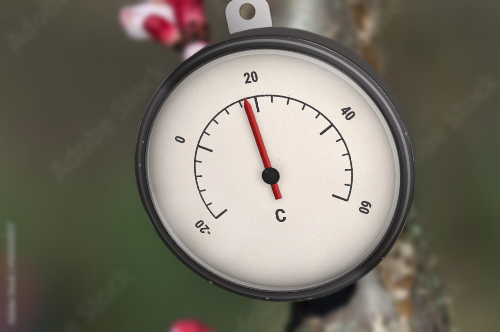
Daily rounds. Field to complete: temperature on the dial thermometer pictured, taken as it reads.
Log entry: 18 °C
